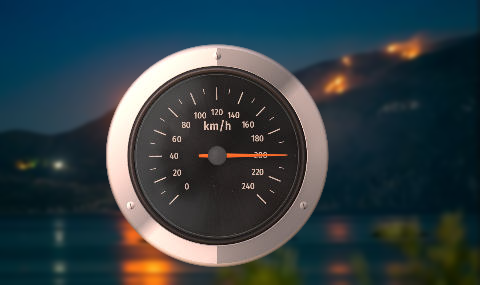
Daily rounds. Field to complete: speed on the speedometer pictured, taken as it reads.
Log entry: 200 km/h
